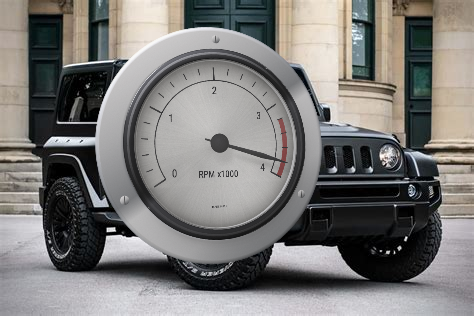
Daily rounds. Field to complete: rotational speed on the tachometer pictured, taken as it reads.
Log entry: 3800 rpm
